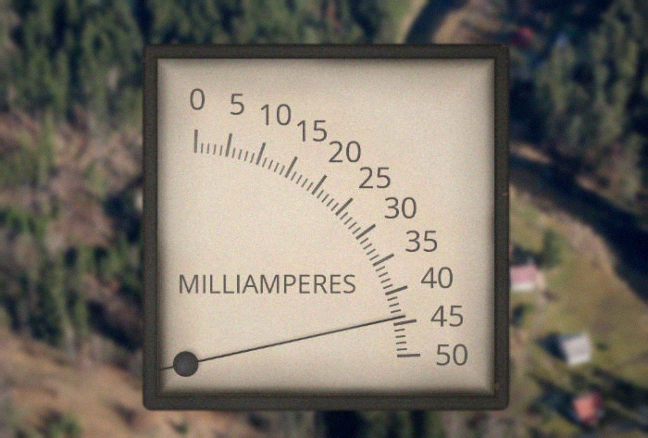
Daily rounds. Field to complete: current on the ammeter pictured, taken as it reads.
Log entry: 44 mA
